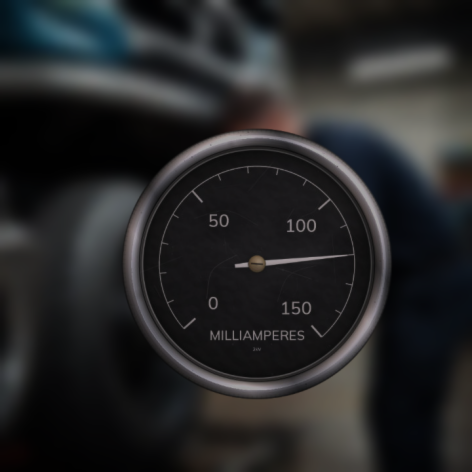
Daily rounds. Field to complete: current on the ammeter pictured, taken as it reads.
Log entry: 120 mA
